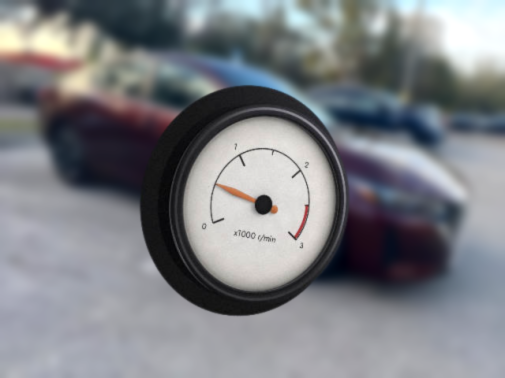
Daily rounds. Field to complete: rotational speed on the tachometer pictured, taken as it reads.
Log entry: 500 rpm
